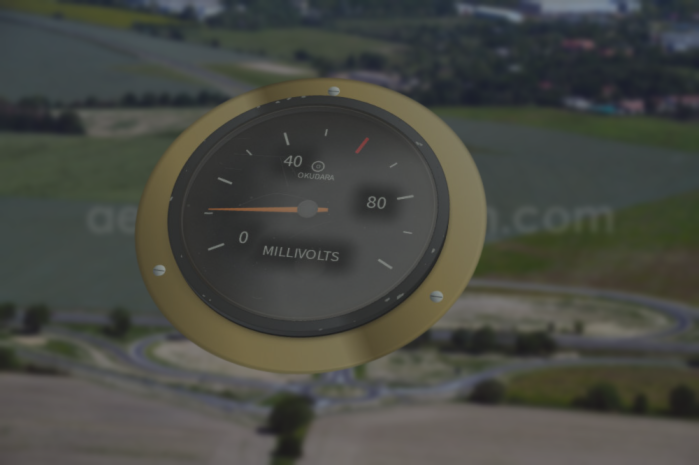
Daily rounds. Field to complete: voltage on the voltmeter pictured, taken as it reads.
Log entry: 10 mV
